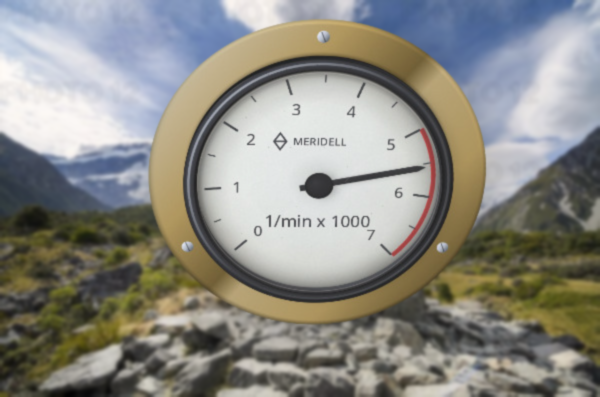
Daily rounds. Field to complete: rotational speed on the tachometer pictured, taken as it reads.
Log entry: 5500 rpm
